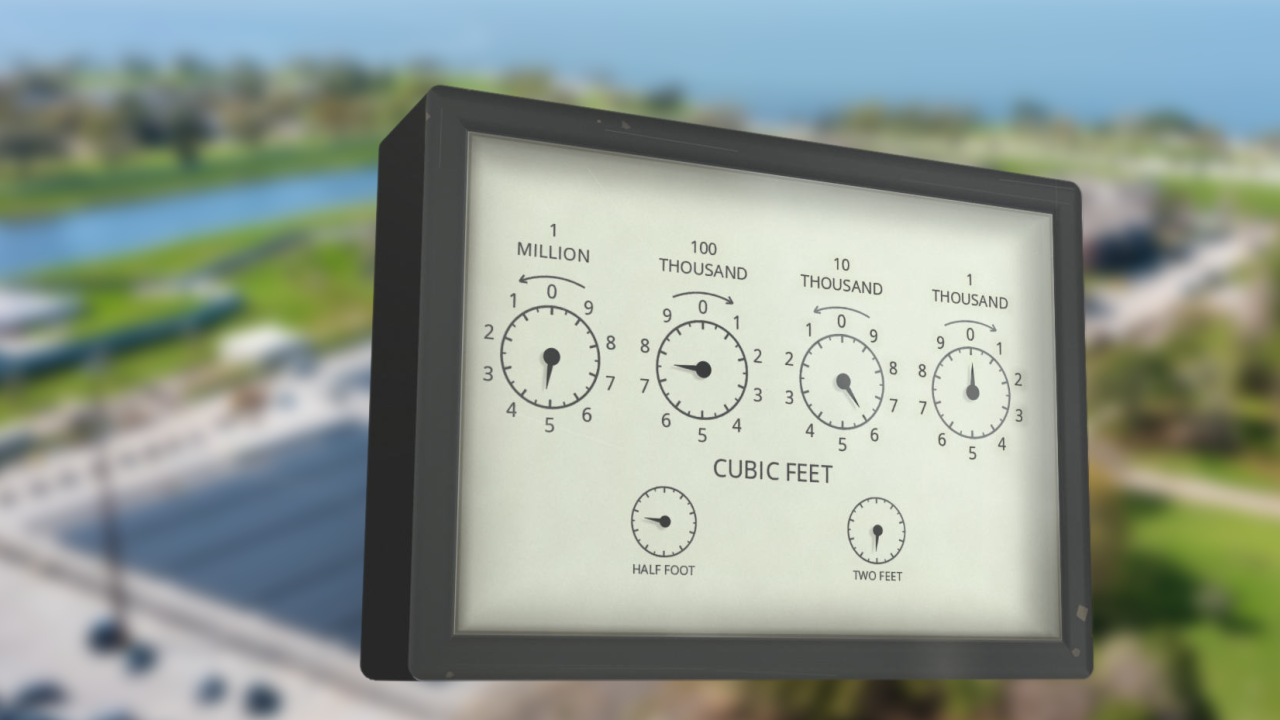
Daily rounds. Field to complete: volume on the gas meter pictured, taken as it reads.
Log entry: 476000 ft³
